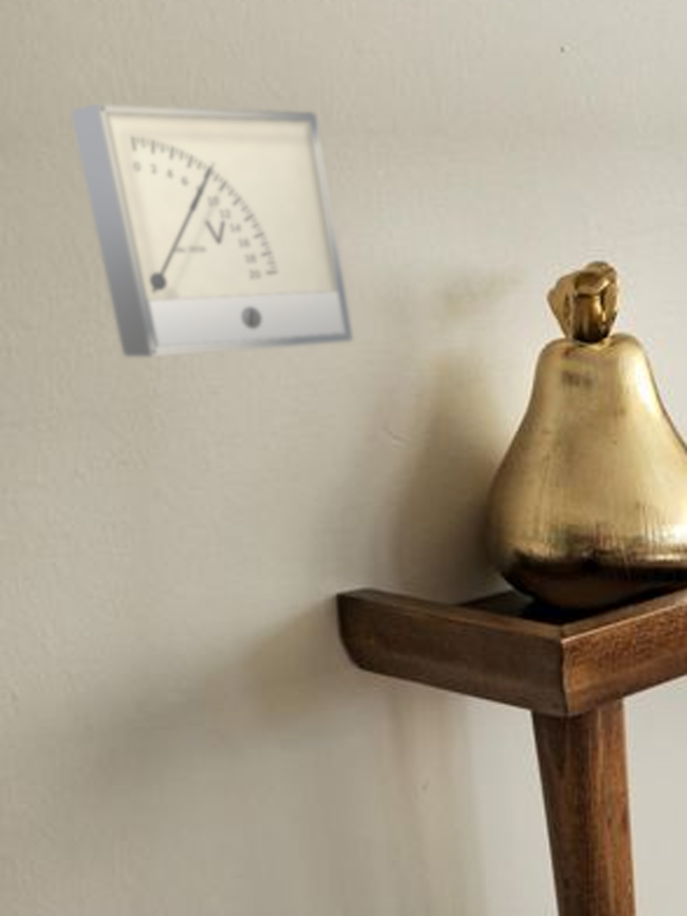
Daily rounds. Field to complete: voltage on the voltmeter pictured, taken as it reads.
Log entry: 8 V
